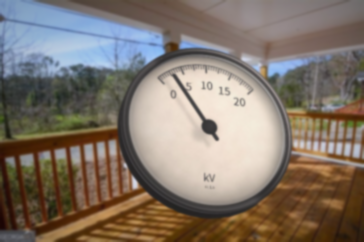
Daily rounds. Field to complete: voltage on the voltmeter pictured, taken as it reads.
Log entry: 2.5 kV
